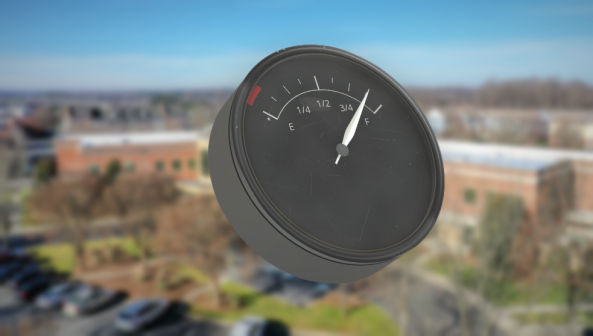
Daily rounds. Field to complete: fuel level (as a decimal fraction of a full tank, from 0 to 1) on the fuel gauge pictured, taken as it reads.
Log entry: 0.875
